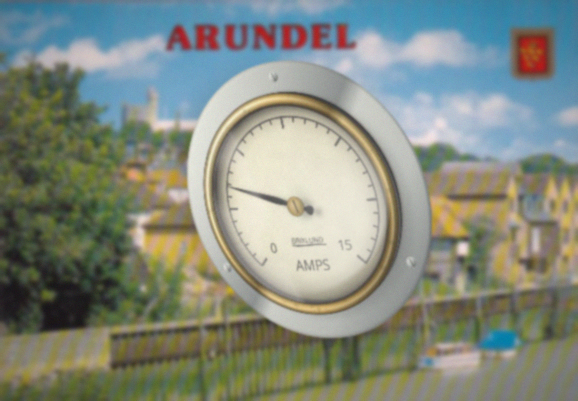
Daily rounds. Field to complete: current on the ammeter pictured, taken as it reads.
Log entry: 3.5 A
